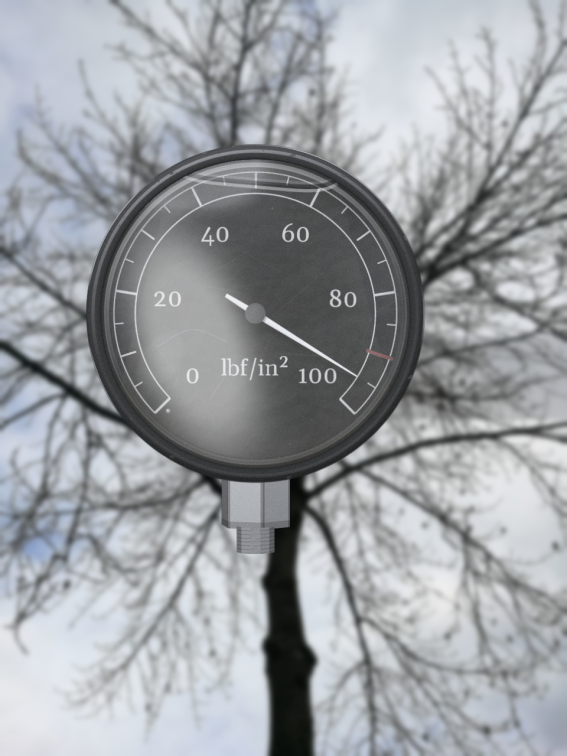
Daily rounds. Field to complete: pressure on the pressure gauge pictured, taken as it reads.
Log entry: 95 psi
